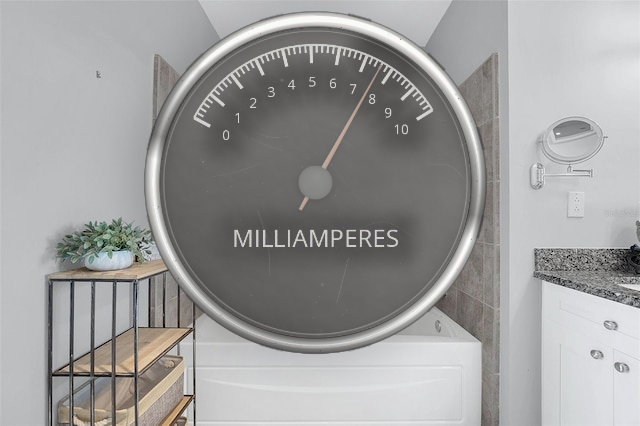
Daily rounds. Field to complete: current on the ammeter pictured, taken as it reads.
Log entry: 7.6 mA
